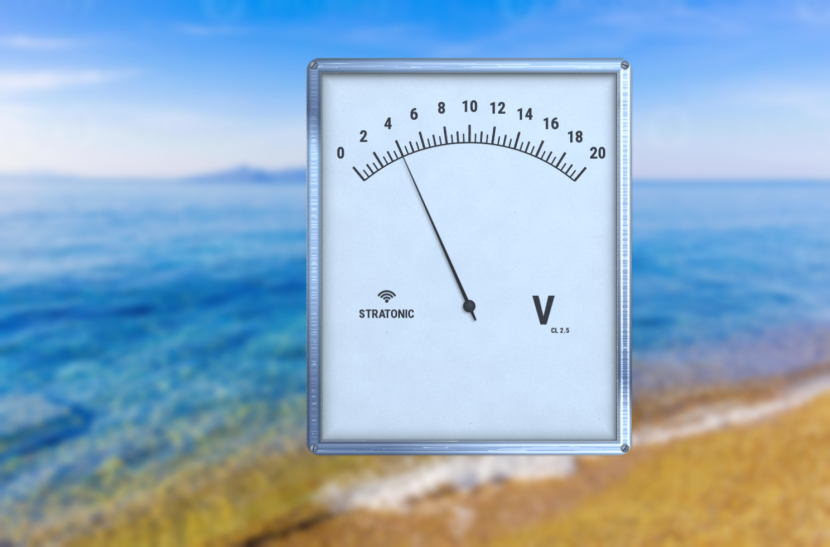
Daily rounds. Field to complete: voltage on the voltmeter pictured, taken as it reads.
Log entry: 4 V
